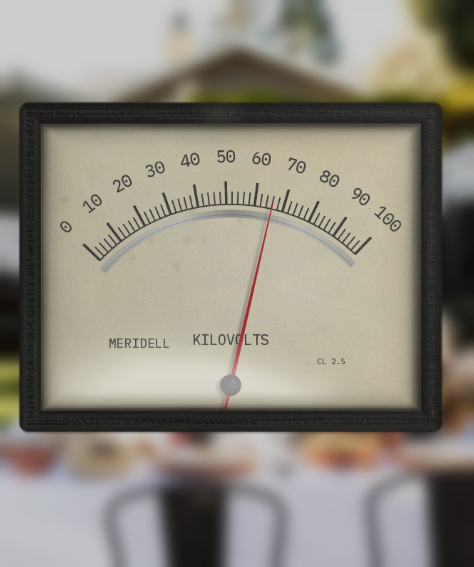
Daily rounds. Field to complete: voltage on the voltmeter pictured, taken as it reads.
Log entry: 66 kV
